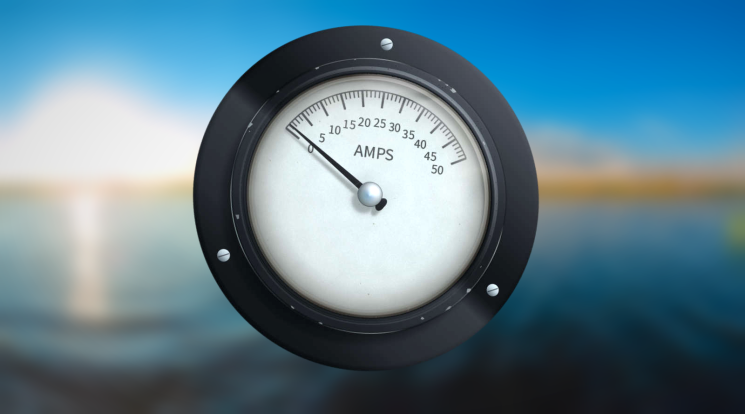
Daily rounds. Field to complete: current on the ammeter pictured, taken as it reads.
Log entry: 1 A
